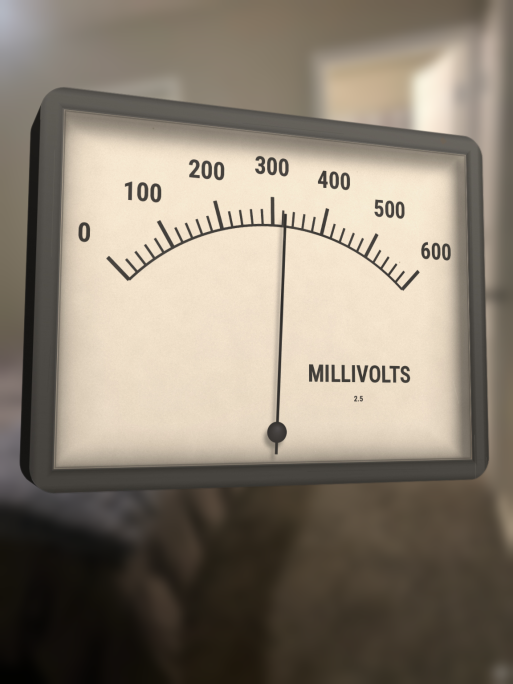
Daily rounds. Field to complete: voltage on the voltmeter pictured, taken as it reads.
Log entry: 320 mV
